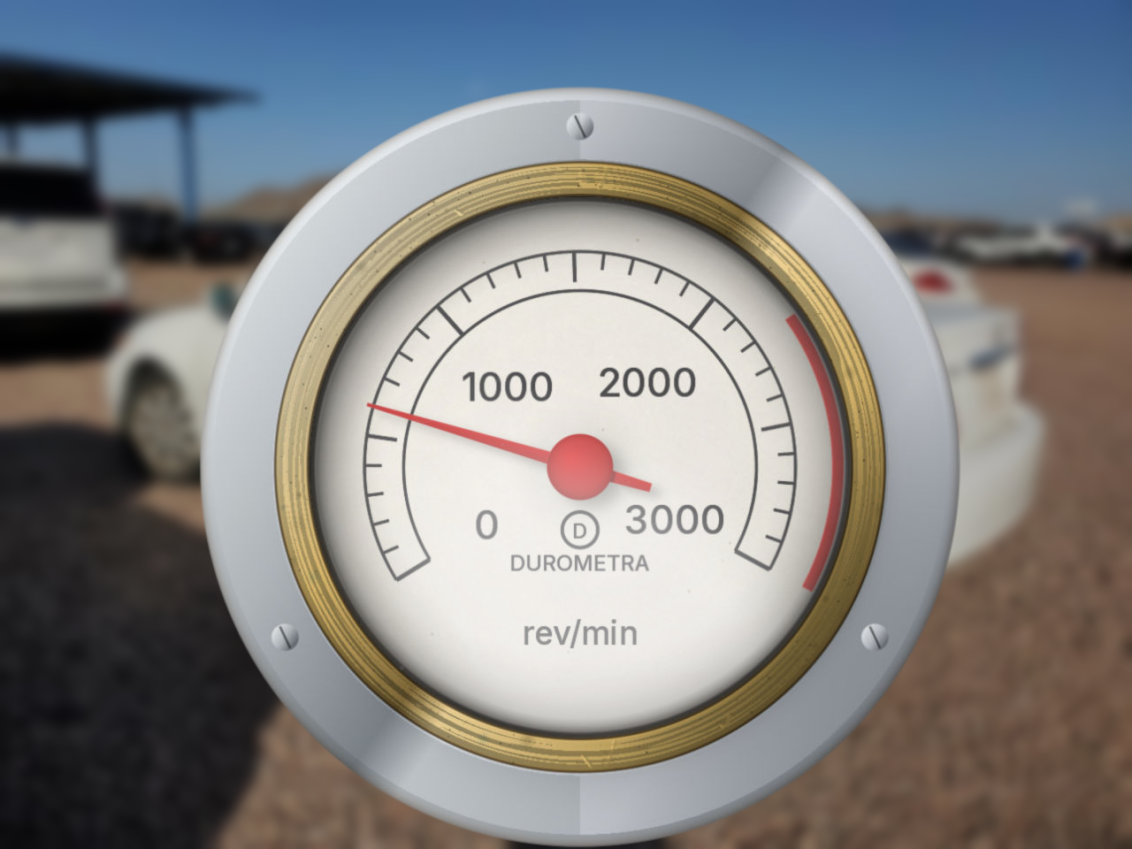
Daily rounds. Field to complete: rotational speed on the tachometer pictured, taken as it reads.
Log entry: 600 rpm
